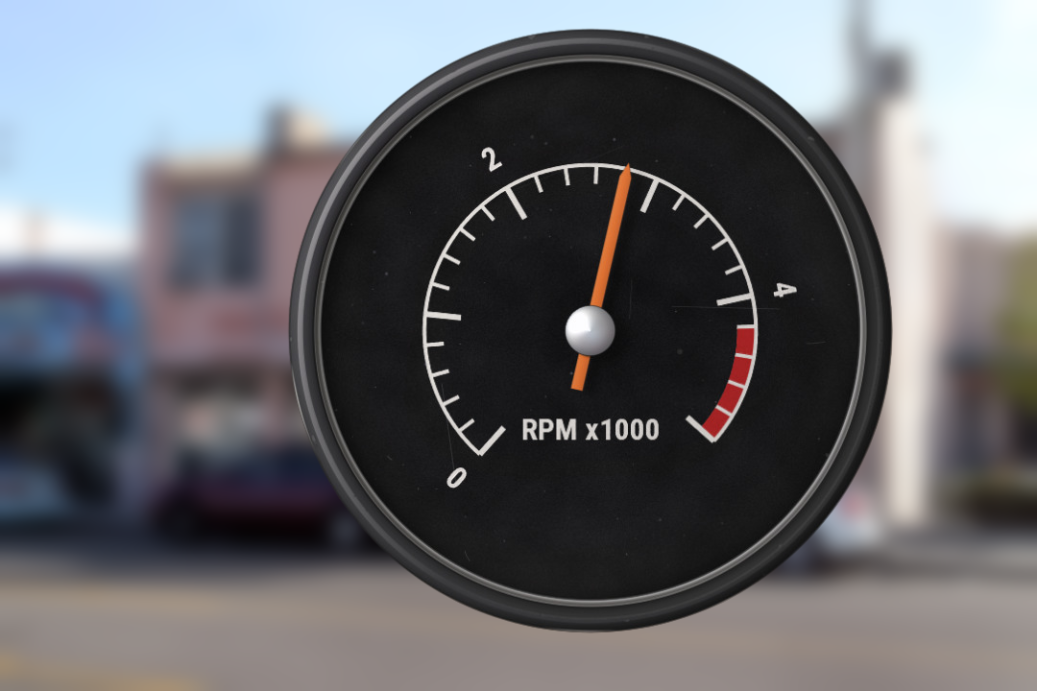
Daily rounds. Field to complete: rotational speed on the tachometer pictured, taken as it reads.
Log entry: 2800 rpm
